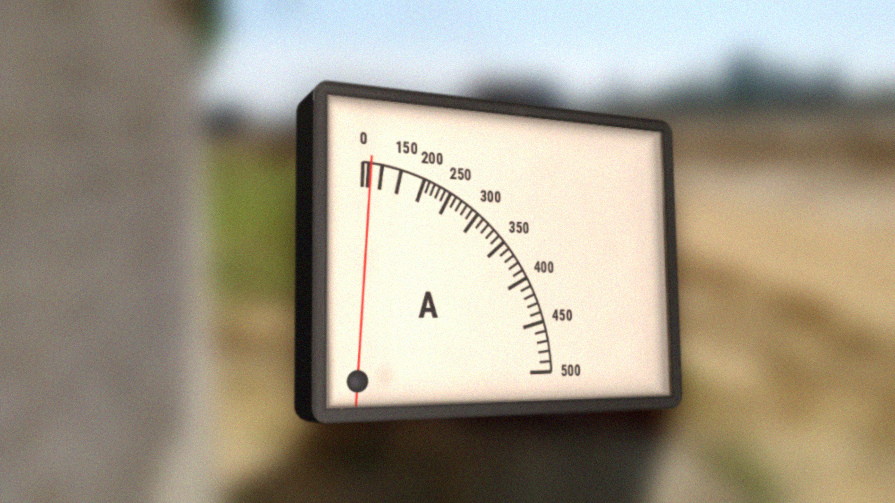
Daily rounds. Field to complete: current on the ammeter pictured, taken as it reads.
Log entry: 50 A
